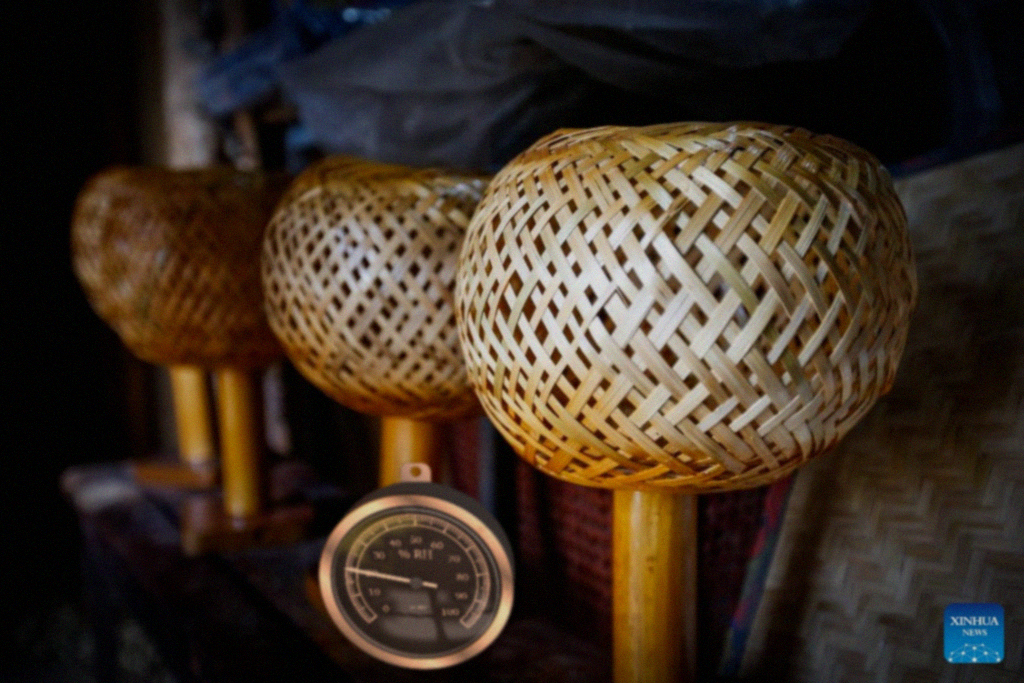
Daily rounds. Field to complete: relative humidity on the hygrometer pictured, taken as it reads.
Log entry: 20 %
